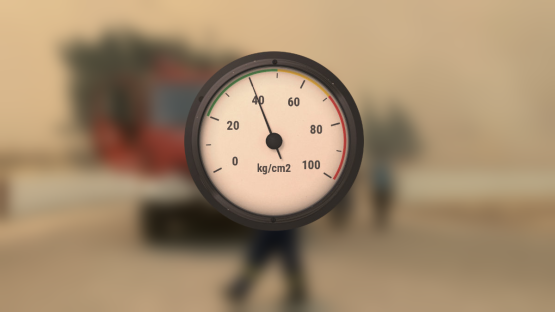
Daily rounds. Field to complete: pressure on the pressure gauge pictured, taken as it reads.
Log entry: 40 kg/cm²
